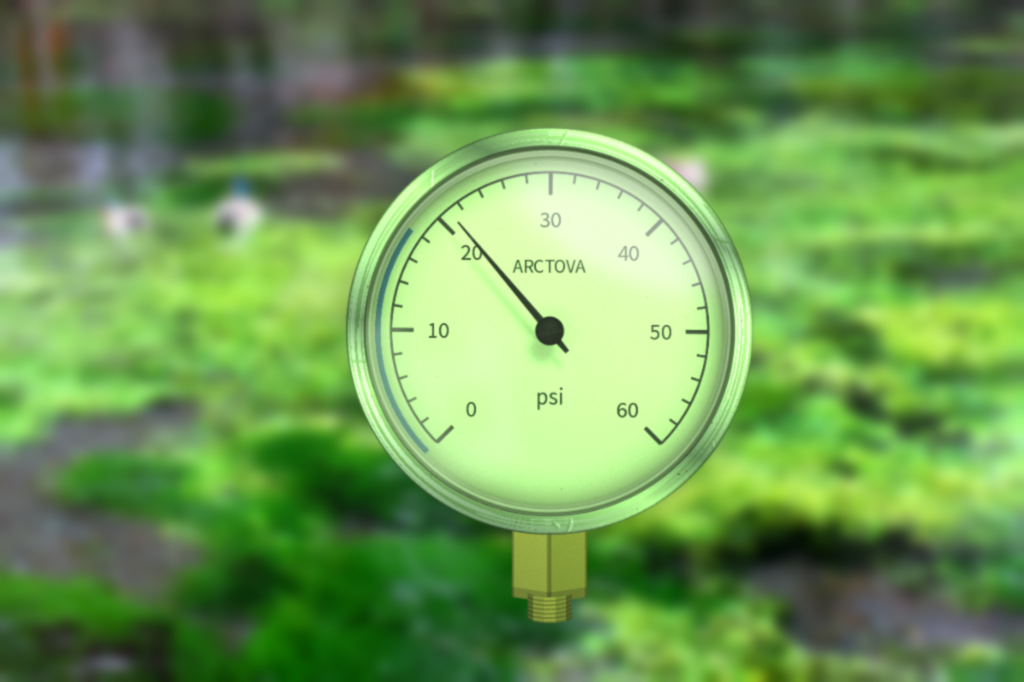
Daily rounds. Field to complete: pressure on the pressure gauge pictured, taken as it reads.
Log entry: 21 psi
